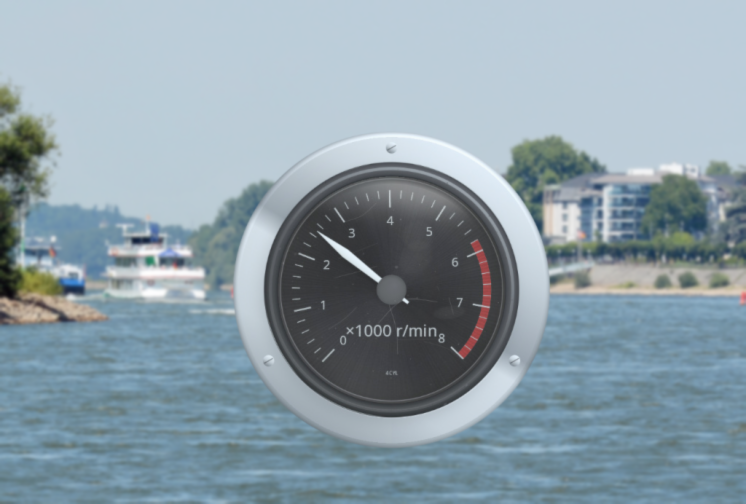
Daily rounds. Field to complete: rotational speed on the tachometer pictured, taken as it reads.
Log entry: 2500 rpm
